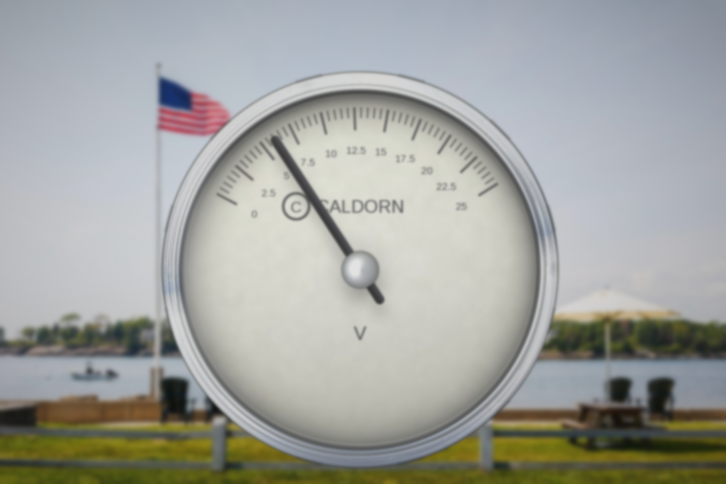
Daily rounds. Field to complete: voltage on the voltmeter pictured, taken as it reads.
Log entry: 6 V
